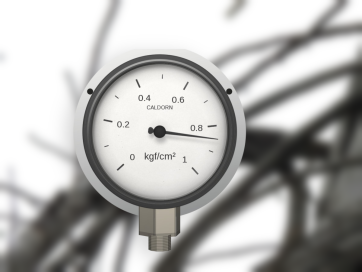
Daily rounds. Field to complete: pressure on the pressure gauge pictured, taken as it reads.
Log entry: 0.85 kg/cm²
